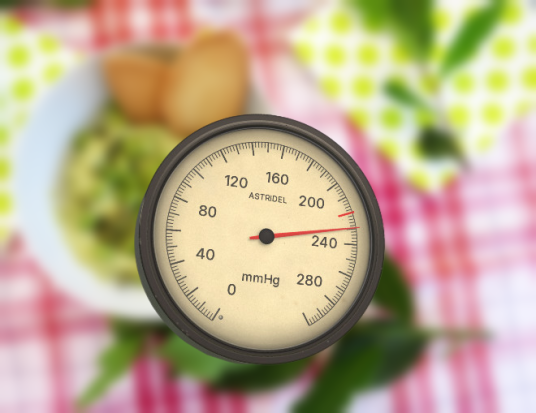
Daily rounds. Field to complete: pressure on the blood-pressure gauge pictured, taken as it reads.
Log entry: 230 mmHg
